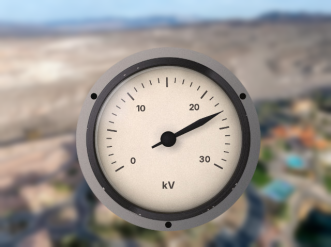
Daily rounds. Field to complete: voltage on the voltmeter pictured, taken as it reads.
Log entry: 23 kV
